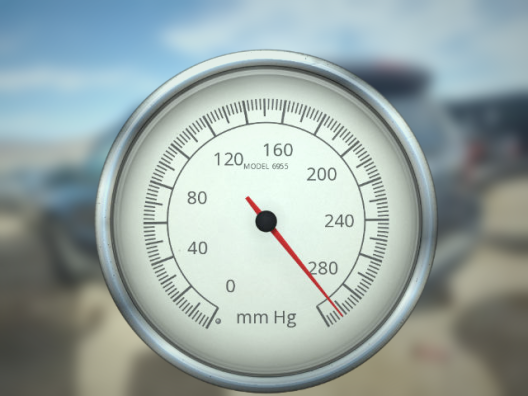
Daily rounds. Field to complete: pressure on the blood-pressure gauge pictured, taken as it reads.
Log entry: 292 mmHg
